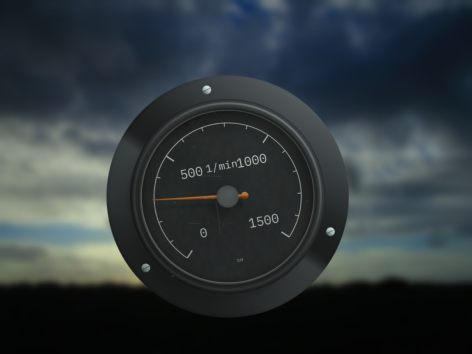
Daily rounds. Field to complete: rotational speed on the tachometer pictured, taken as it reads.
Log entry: 300 rpm
